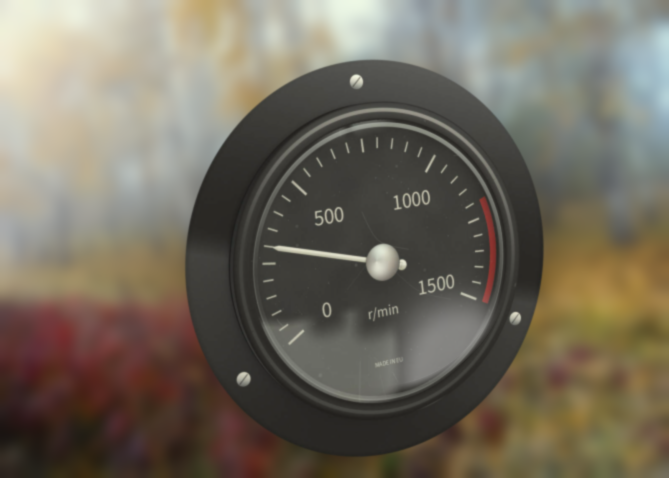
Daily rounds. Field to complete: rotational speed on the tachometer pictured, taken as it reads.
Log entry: 300 rpm
